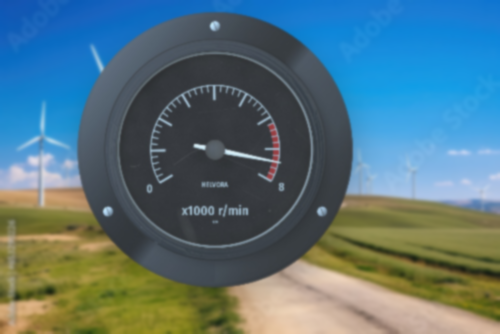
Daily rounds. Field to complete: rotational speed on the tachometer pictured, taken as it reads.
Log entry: 7400 rpm
